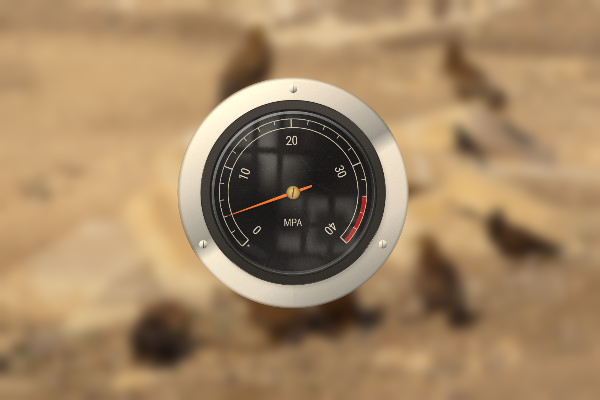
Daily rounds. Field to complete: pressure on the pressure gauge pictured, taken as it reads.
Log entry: 4 MPa
